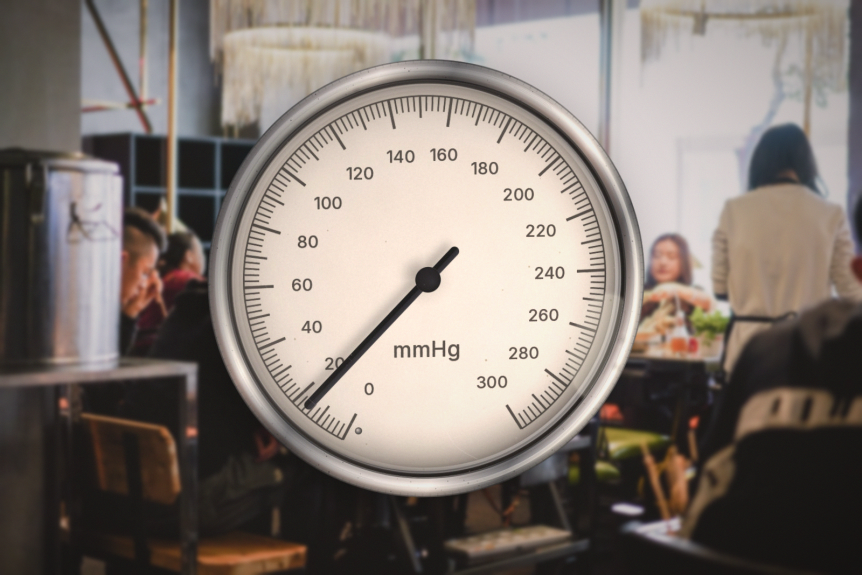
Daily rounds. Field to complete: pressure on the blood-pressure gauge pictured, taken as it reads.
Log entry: 16 mmHg
